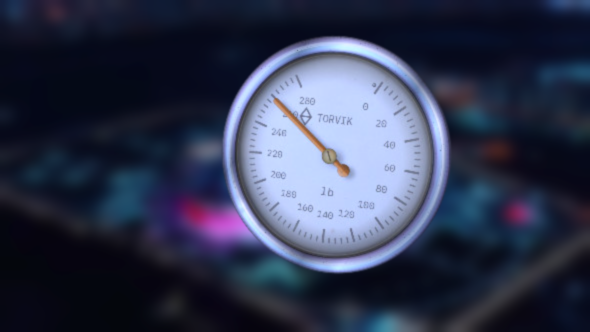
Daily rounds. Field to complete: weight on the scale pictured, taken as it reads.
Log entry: 260 lb
